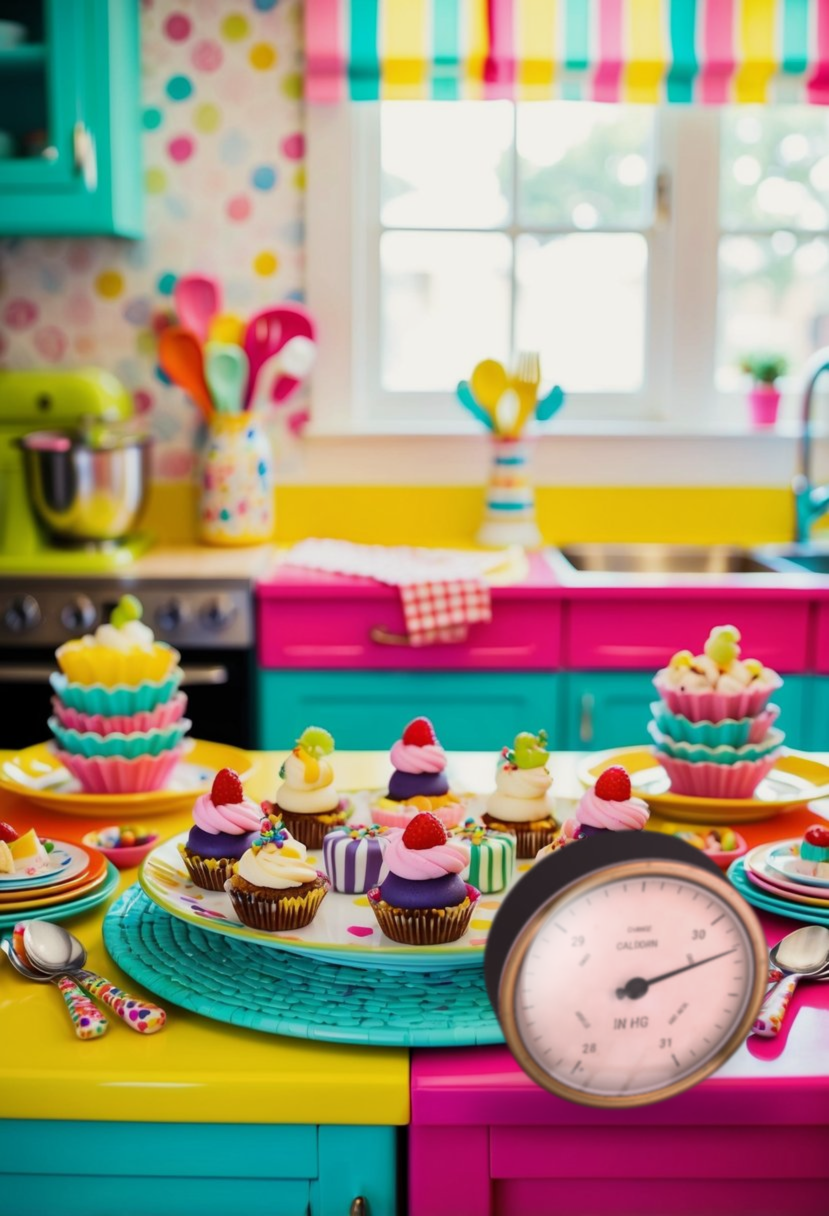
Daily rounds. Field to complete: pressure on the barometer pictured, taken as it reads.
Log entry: 30.2 inHg
